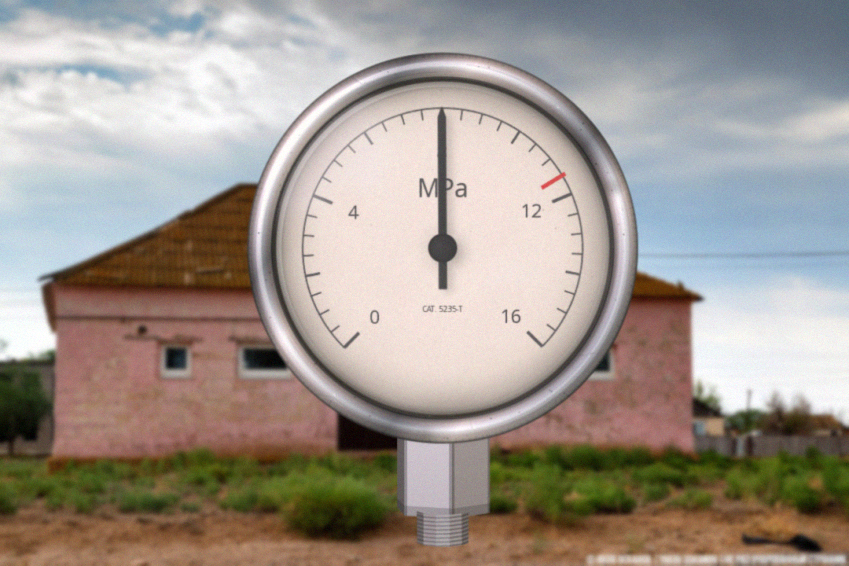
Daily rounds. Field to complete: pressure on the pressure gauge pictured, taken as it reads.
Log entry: 8 MPa
